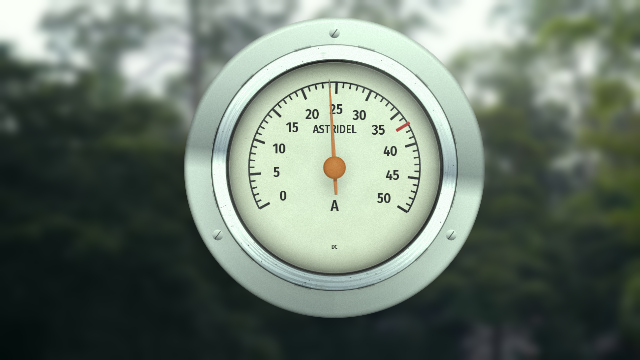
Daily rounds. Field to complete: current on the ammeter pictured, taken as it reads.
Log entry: 24 A
